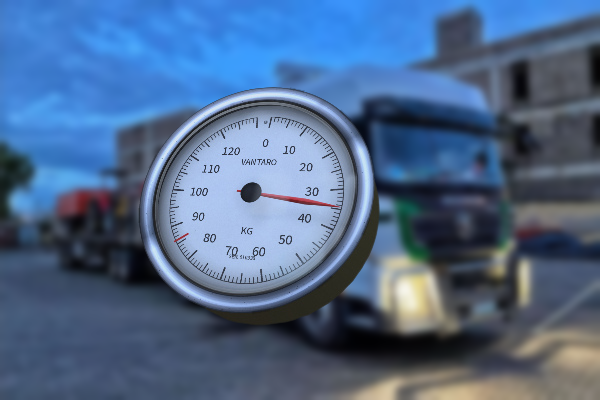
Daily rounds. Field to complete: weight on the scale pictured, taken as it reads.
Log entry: 35 kg
